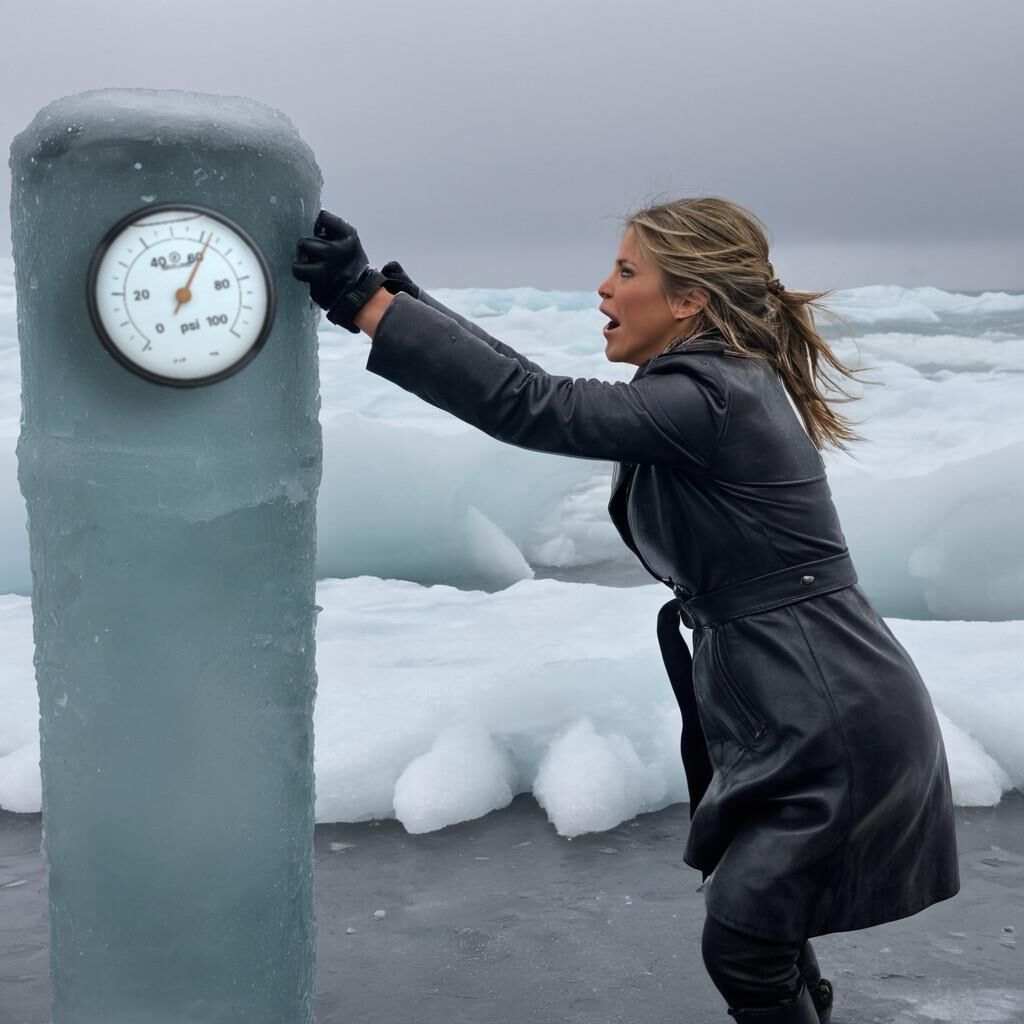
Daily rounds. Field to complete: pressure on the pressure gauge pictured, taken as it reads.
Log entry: 62.5 psi
